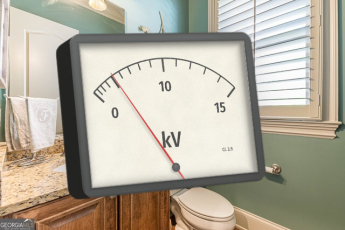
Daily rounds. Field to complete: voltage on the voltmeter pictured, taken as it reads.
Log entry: 5 kV
